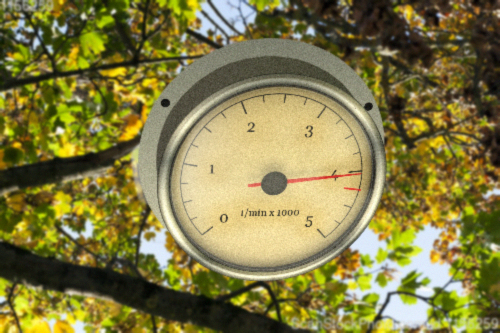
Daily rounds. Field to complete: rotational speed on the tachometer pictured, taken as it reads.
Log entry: 4000 rpm
